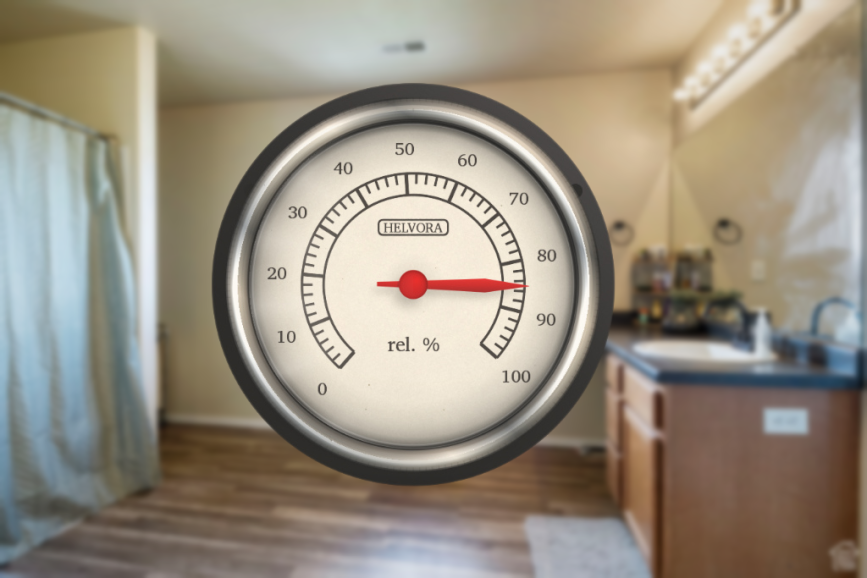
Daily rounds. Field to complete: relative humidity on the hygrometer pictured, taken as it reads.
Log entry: 85 %
